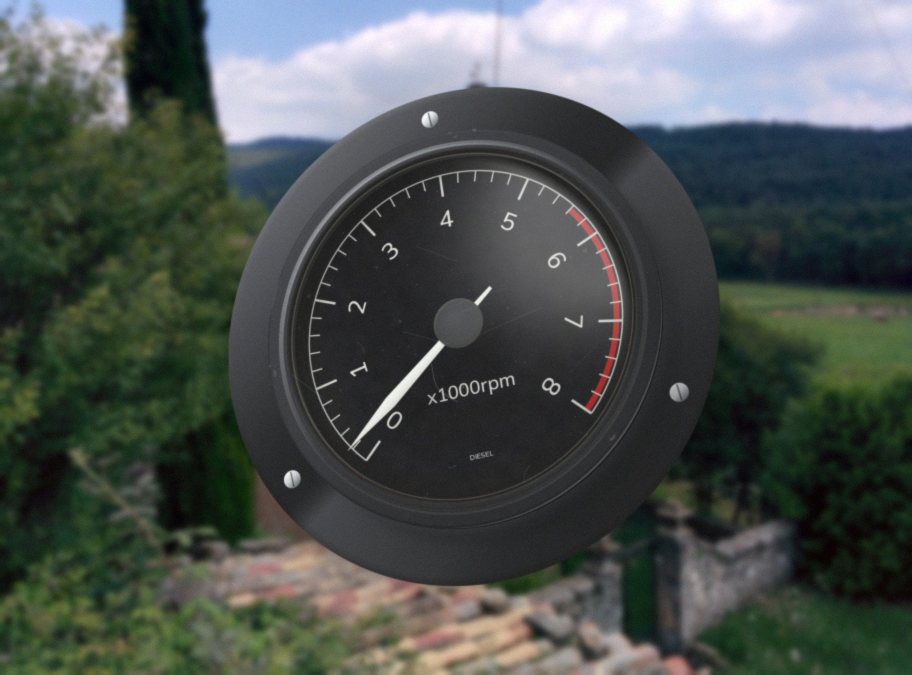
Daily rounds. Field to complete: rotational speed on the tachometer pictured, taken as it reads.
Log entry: 200 rpm
